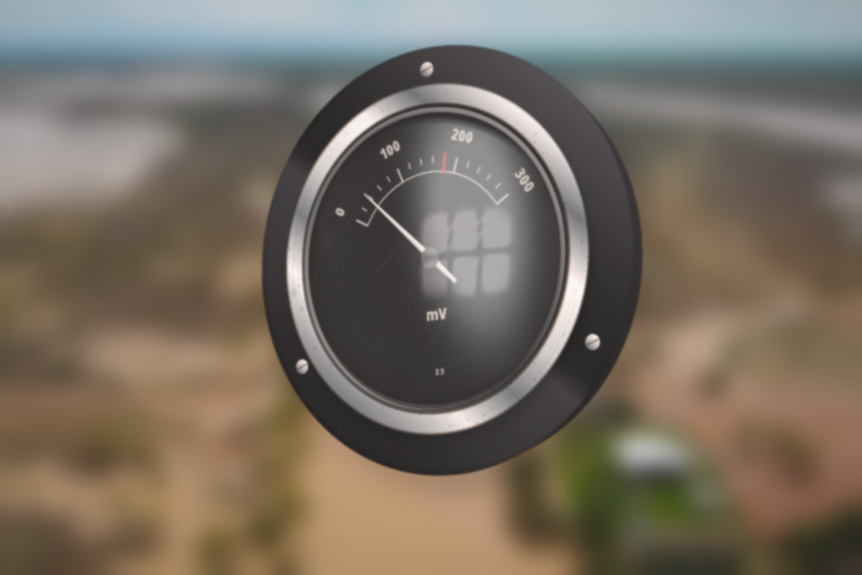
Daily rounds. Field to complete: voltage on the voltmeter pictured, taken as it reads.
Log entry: 40 mV
